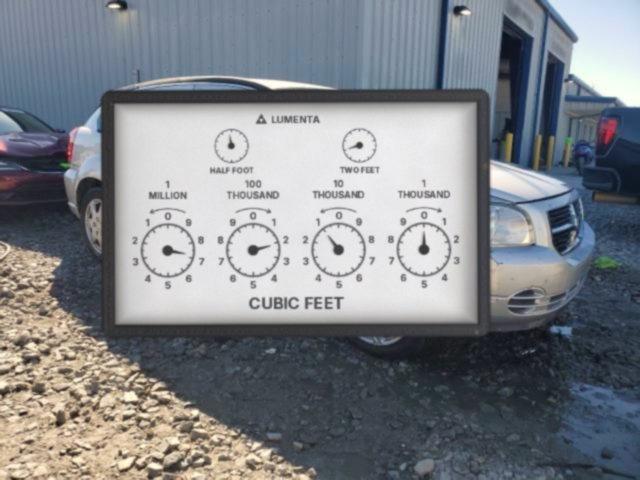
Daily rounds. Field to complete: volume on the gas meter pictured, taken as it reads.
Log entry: 721000 ft³
